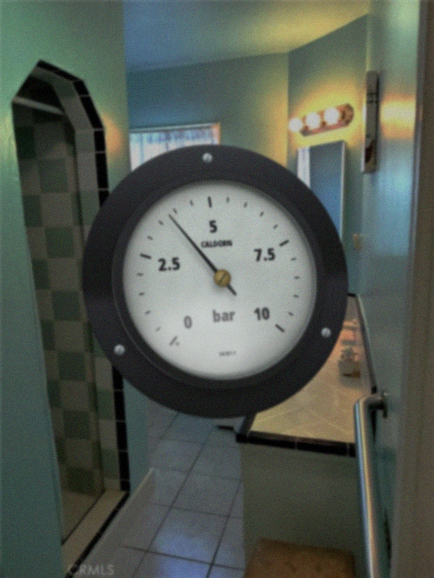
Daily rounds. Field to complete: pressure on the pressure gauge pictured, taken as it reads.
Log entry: 3.75 bar
